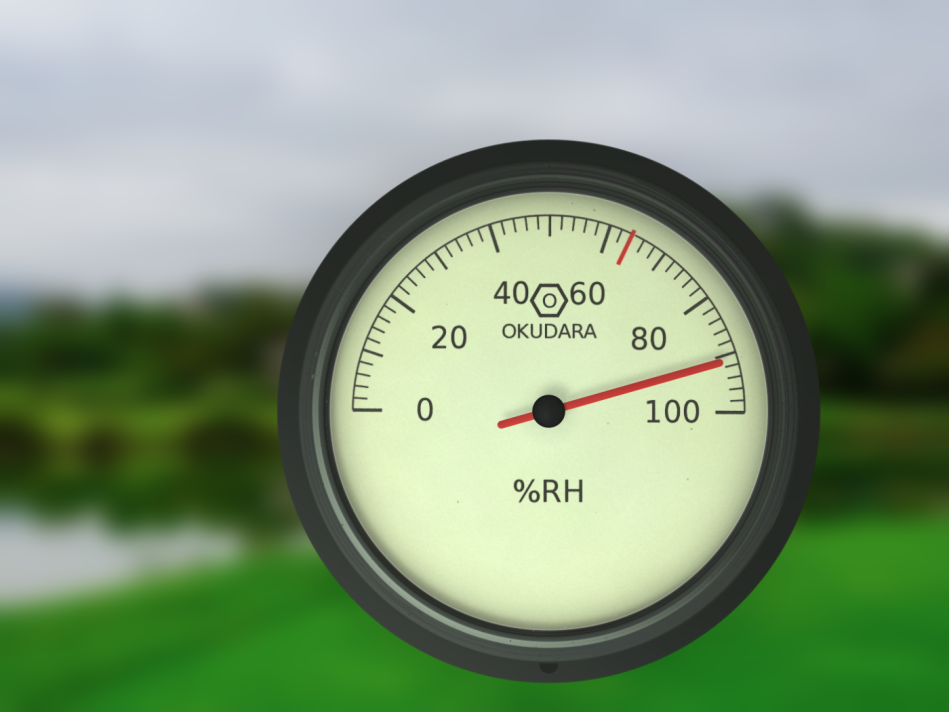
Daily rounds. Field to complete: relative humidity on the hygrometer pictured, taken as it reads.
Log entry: 91 %
